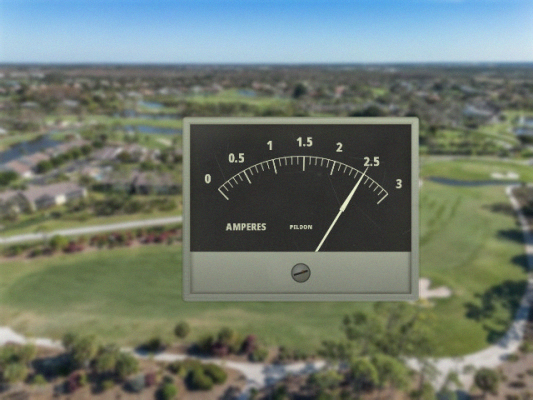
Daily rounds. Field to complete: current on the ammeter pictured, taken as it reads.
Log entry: 2.5 A
